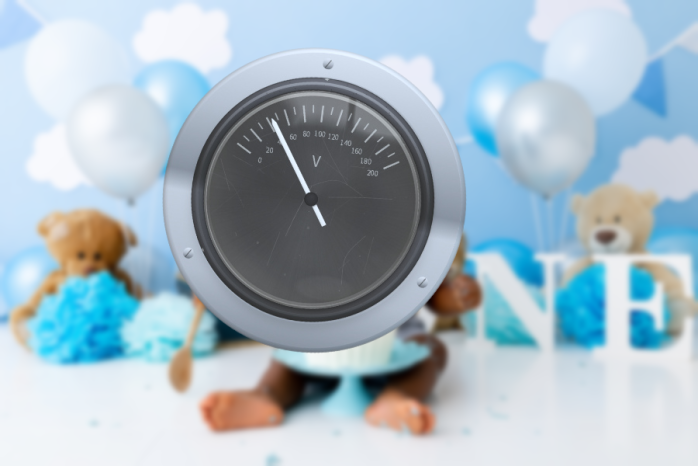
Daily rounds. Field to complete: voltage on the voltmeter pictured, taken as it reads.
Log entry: 45 V
